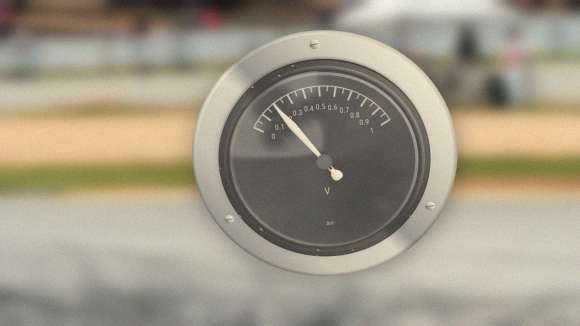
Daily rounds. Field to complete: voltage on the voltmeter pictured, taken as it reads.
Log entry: 0.2 V
